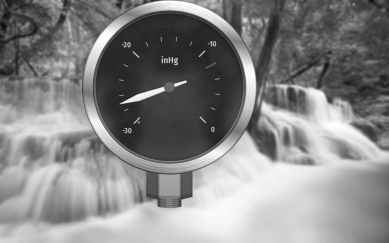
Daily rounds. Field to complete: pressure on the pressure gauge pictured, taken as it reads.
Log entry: -27 inHg
